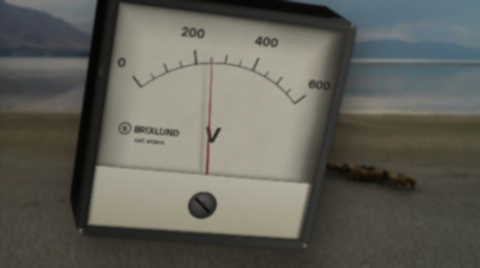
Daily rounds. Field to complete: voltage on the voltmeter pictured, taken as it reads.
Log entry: 250 V
